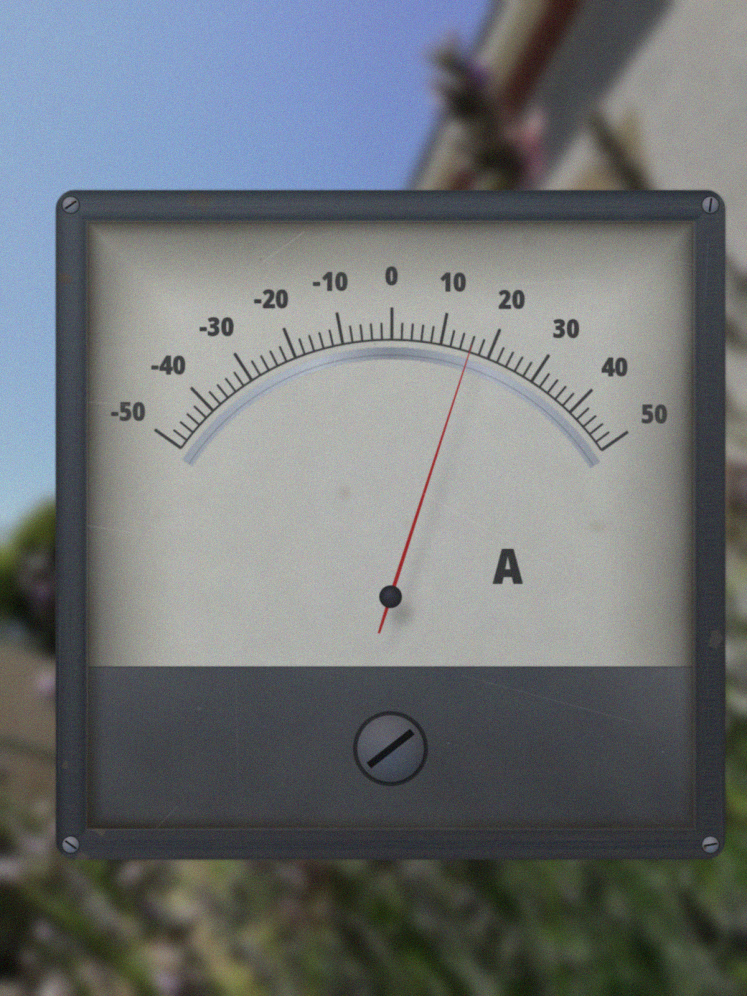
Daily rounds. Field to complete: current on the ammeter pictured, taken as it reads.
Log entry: 16 A
